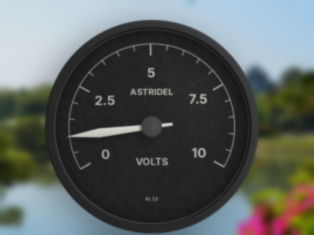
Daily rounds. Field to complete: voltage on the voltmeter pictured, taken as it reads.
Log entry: 1 V
